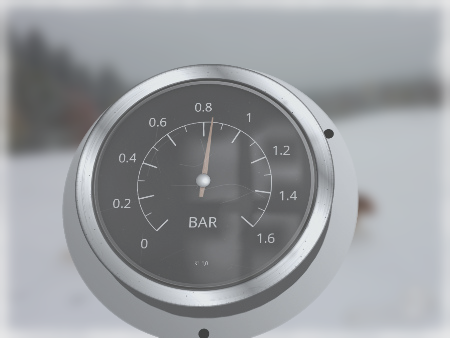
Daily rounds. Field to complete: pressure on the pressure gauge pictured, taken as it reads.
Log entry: 0.85 bar
